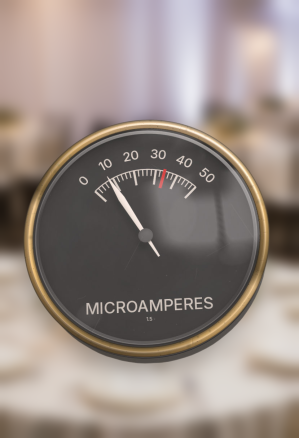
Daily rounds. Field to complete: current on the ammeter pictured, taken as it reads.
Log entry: 8 µA
